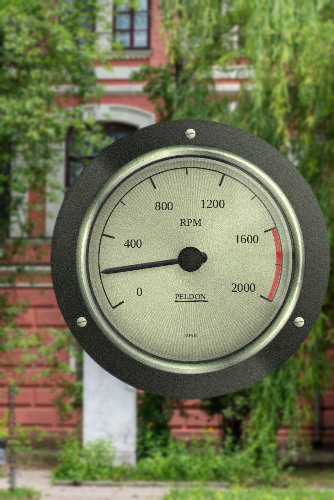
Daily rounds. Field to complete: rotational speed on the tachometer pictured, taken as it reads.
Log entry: 200 rpm
